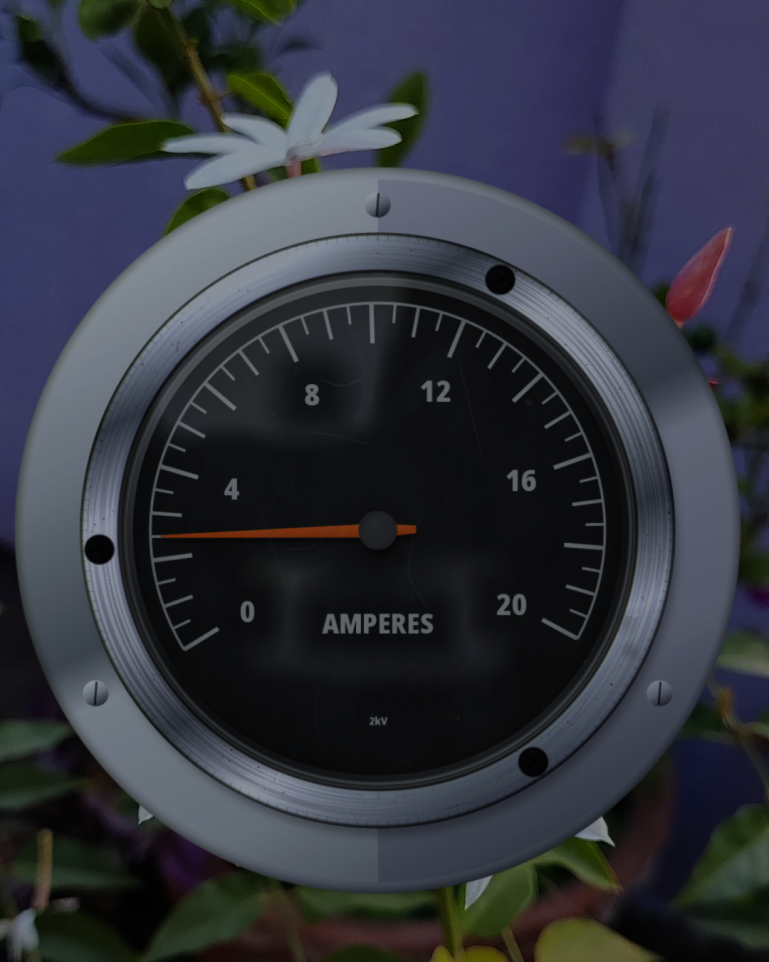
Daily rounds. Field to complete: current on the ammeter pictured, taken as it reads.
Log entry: 2.5 A
